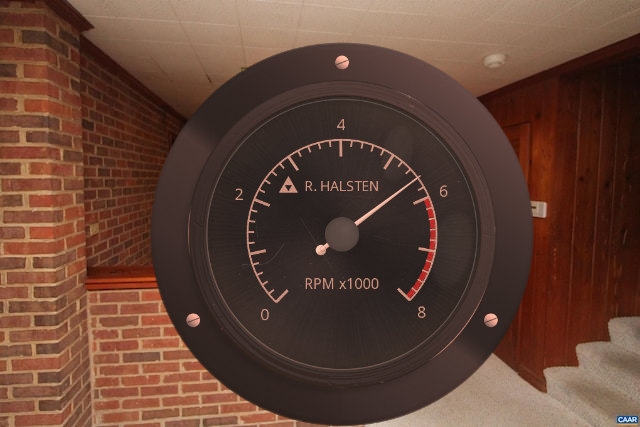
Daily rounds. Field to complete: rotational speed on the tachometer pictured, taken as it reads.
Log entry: 5600 rpm
